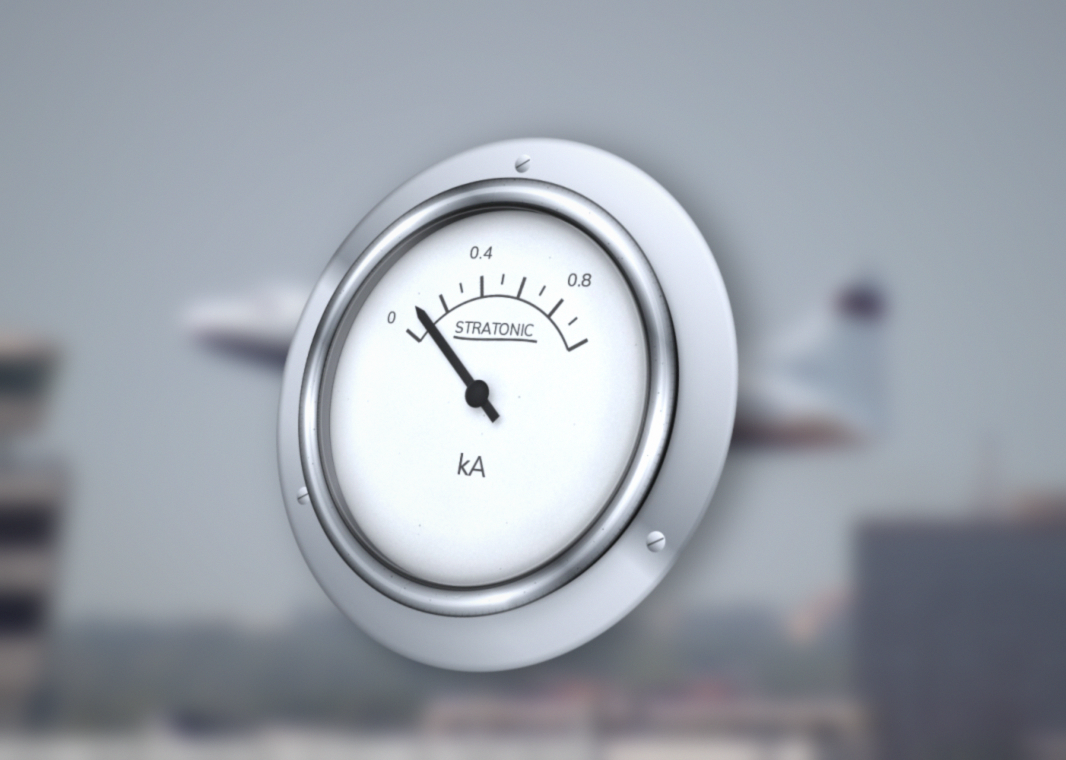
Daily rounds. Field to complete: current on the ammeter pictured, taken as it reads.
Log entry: 0.1 kA
